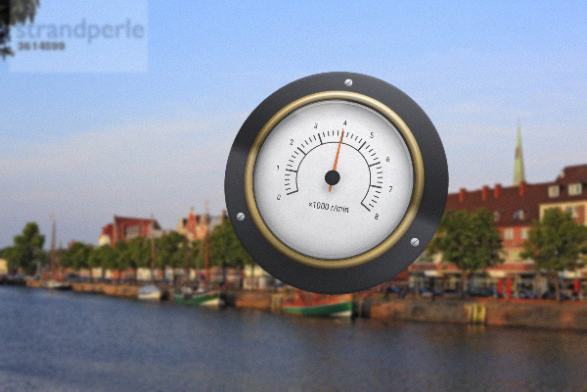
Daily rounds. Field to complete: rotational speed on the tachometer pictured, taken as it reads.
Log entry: 4000 rpm
